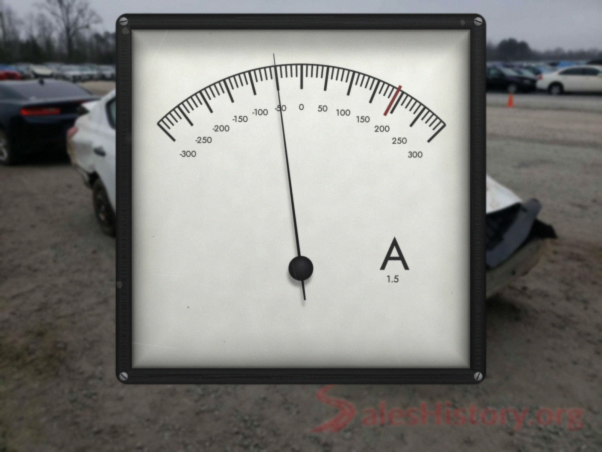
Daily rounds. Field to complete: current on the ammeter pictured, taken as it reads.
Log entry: -50 A
